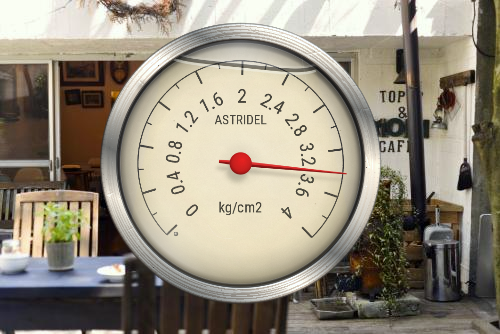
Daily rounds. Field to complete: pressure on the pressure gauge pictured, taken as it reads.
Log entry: 3.4 kg/cm²
